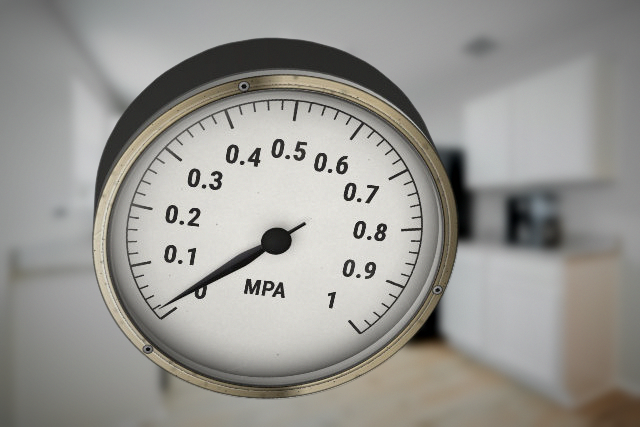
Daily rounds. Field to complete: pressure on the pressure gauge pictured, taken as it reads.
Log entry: 0.02 MPa
